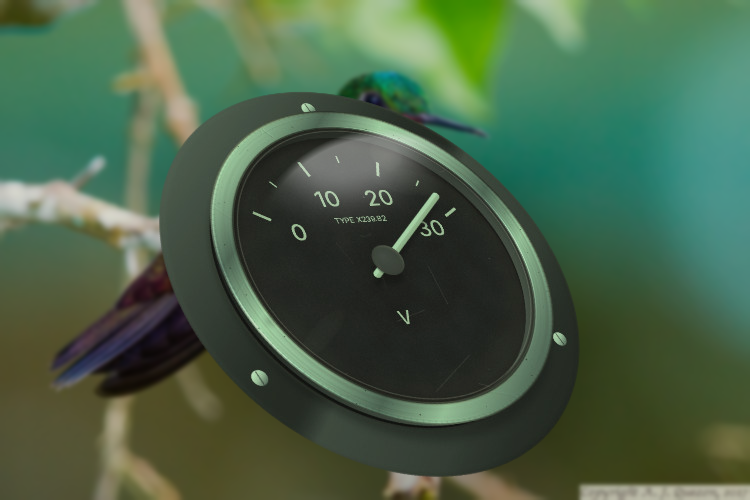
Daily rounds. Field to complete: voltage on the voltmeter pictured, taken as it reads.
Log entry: 27.5 V
